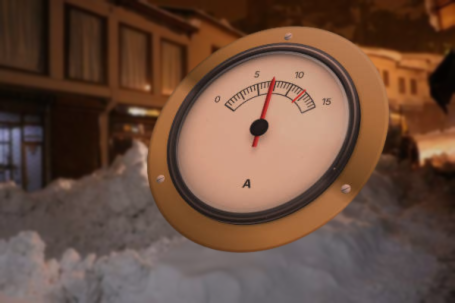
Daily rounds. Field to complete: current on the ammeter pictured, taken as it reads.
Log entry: 7.5 A
